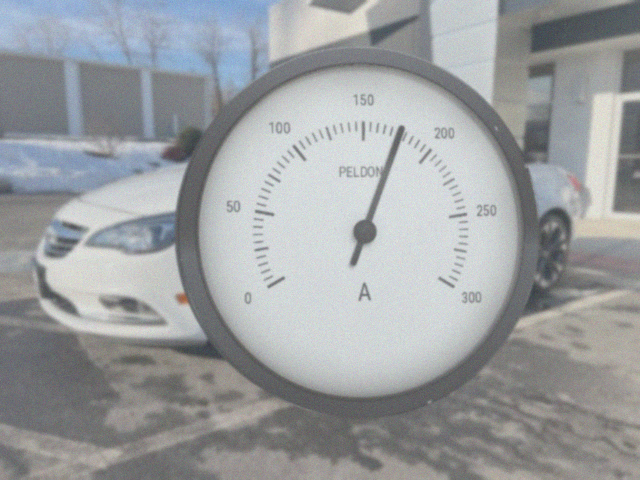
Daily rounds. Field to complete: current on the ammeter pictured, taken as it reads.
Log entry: 175 A
